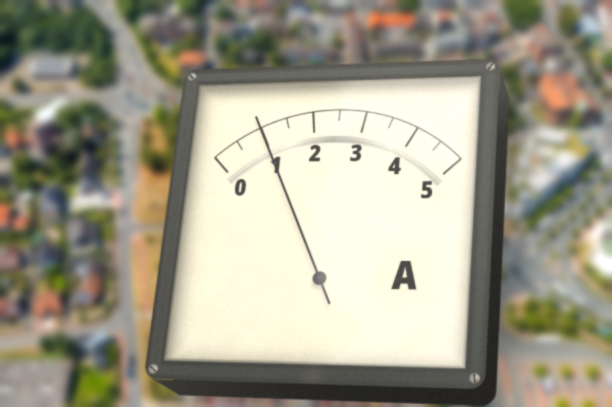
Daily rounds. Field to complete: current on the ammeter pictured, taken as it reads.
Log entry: 1 A
